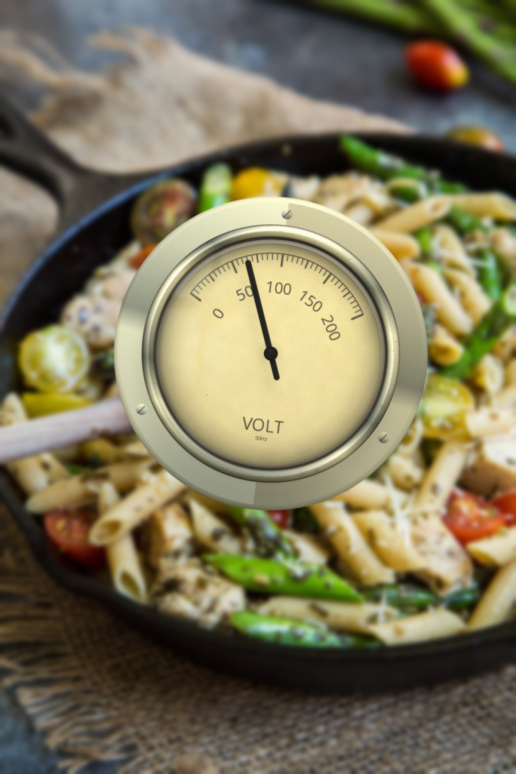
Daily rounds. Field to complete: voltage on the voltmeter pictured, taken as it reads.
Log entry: 65 V
